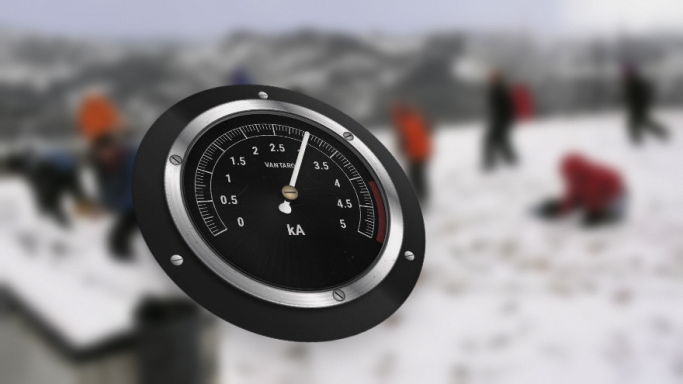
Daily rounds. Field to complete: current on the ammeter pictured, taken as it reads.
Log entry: 3 kA
